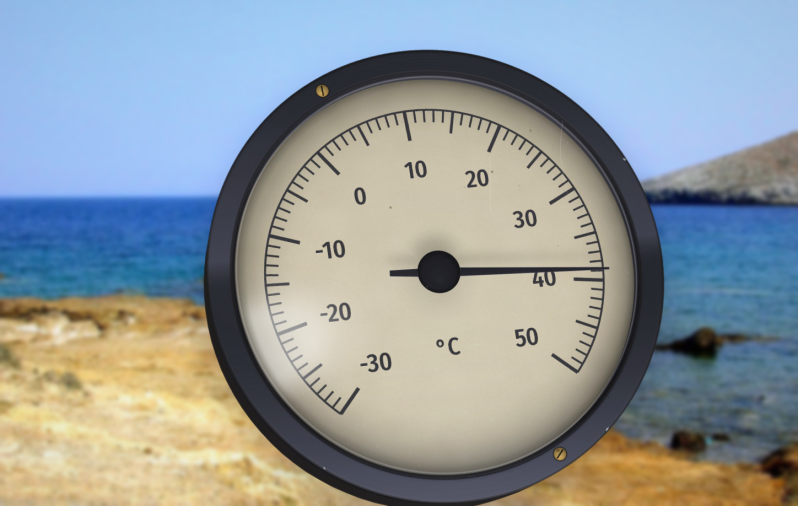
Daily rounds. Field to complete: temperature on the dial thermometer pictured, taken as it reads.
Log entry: 39 °C
